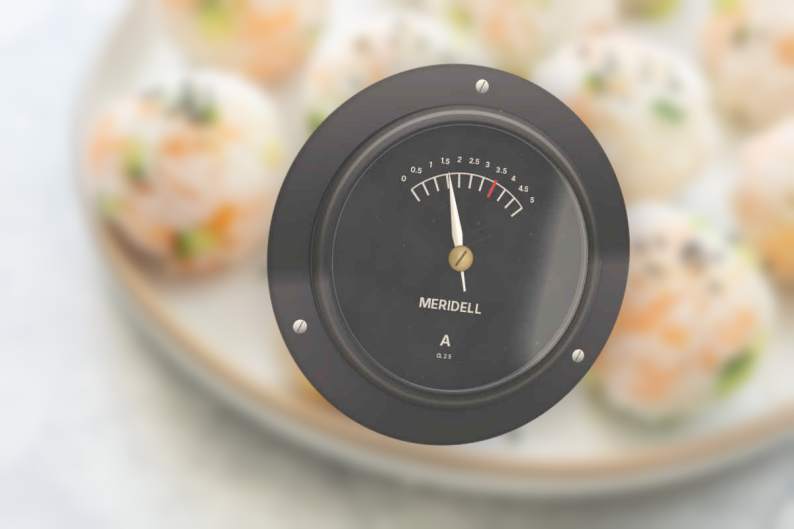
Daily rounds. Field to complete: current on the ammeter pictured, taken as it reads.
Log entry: 1.5 A
